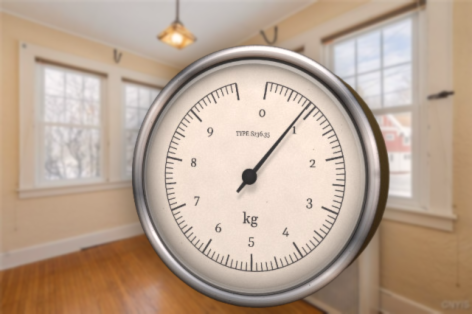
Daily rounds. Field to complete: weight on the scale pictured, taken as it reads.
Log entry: 0.9 kg
